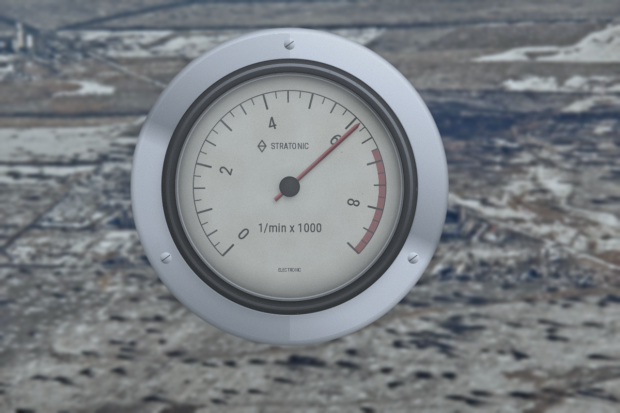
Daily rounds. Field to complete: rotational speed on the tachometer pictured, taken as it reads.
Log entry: 6125 rpm
